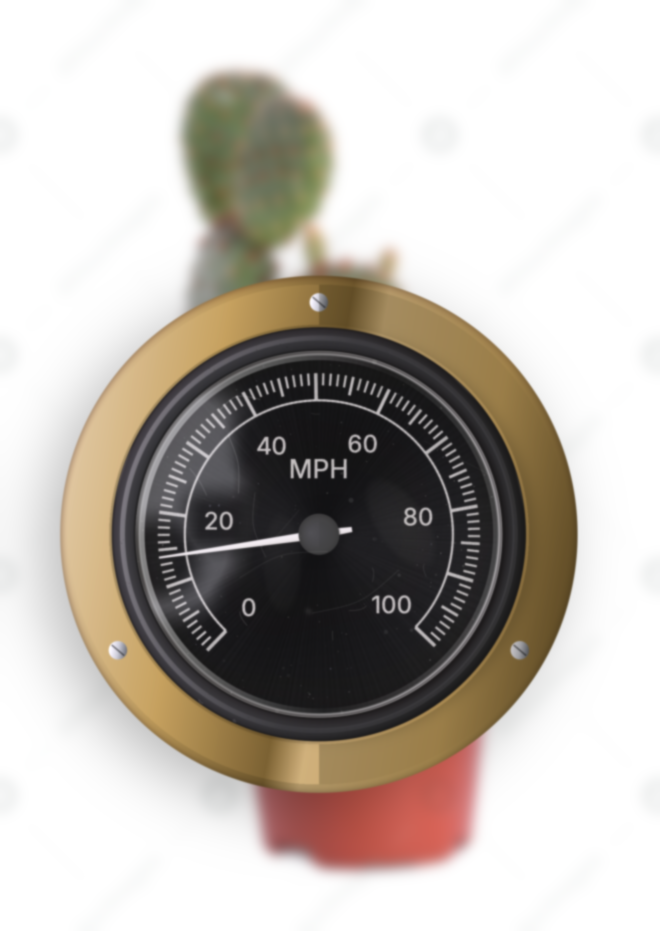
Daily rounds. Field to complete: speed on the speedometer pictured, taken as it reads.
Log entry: 14 mph
